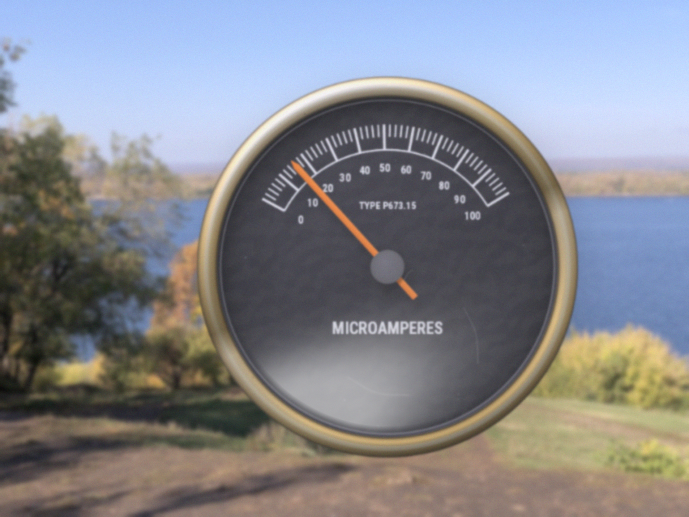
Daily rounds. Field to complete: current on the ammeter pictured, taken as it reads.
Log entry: 16 µA
